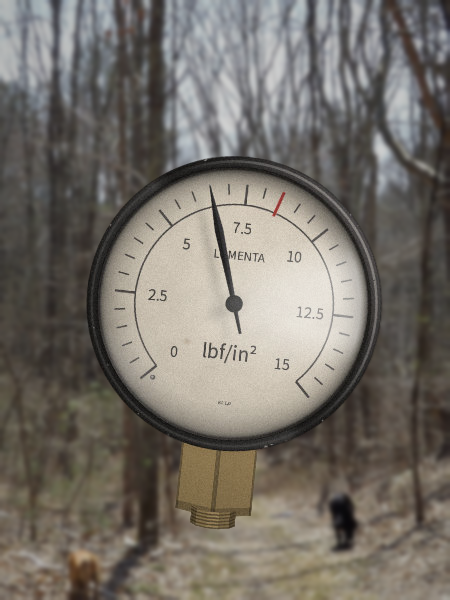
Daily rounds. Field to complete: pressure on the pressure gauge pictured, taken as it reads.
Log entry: 6.5 psi
